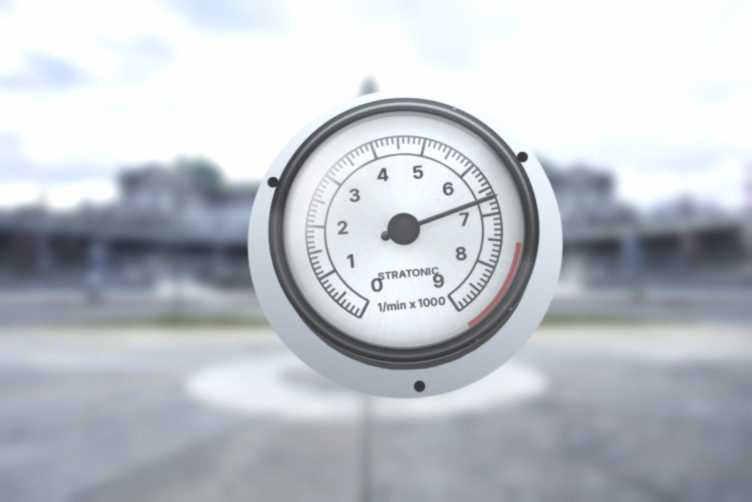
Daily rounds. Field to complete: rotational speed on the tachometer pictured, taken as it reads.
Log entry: 6700 rpm
